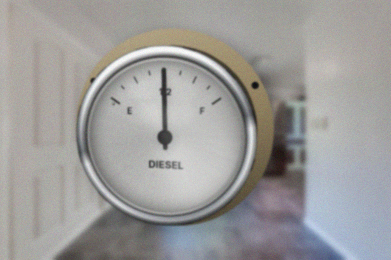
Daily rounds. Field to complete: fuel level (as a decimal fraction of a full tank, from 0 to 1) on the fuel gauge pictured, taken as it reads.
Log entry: 0.5
